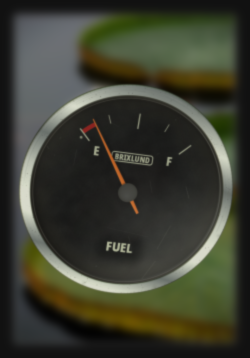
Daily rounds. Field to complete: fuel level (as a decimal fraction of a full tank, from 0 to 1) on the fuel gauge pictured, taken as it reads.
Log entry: 0.125
